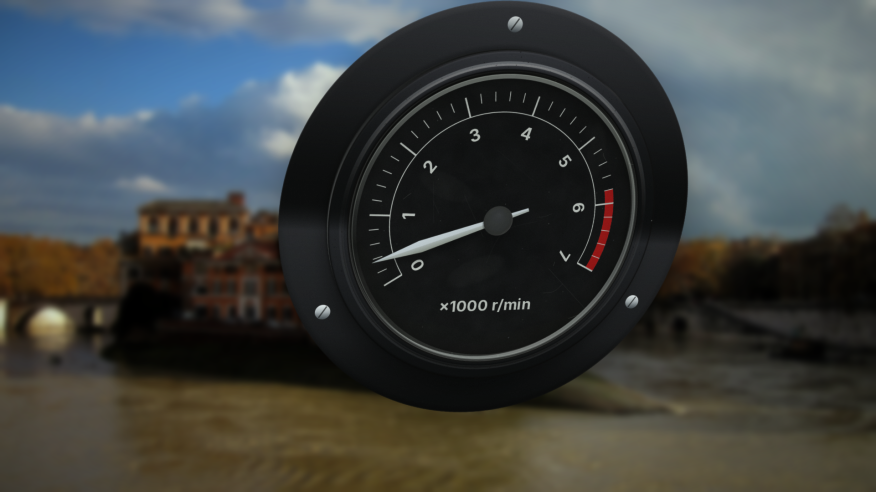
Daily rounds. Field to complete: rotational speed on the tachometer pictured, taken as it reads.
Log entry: 400 rpm
